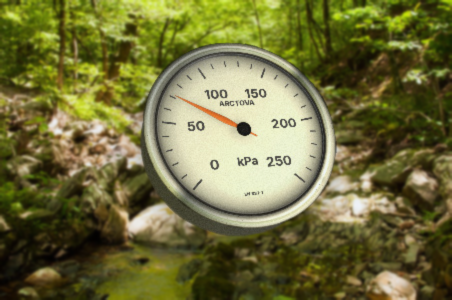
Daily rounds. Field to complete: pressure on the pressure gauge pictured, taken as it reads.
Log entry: 70 kPa
